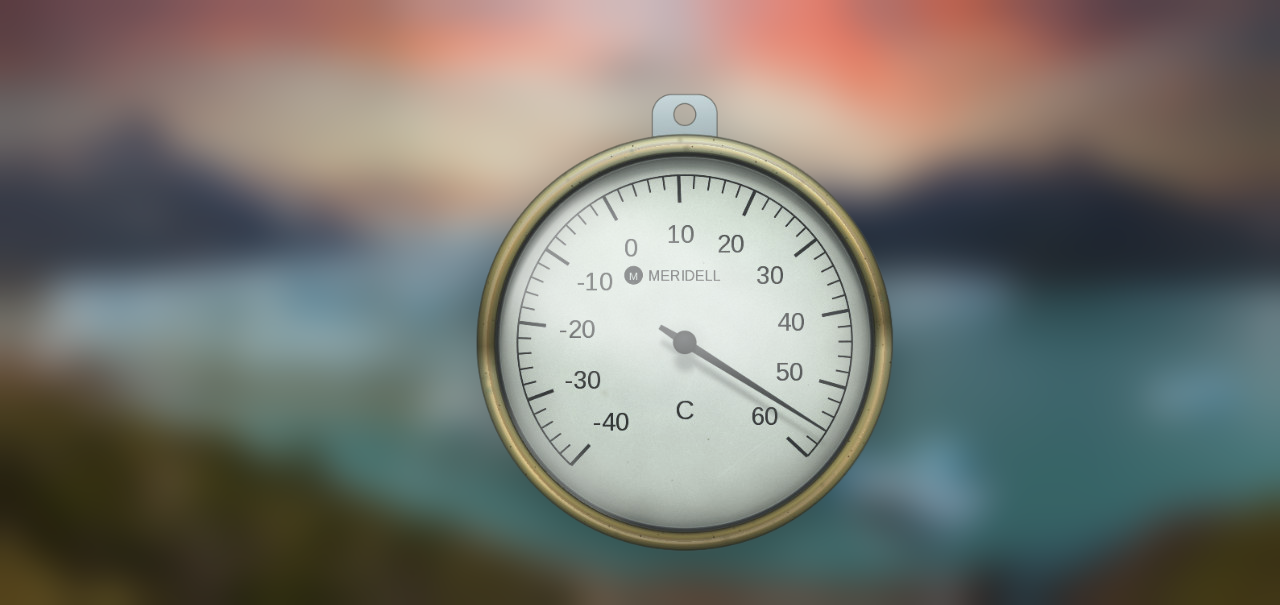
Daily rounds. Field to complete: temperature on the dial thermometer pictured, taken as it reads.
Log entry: 56 °C
